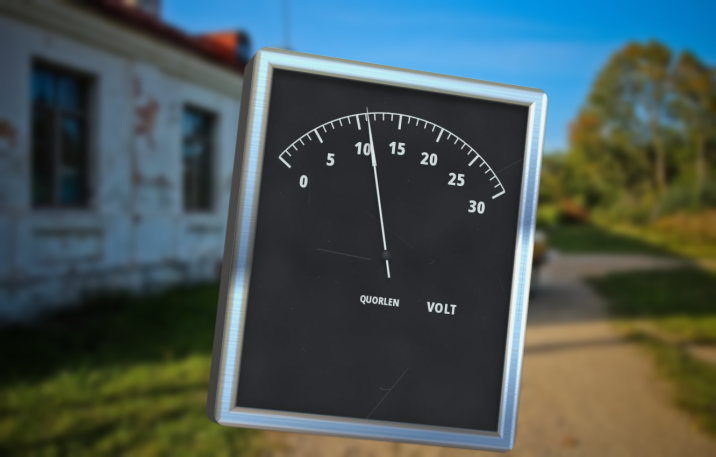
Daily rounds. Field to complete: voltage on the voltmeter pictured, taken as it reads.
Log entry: 11 V
